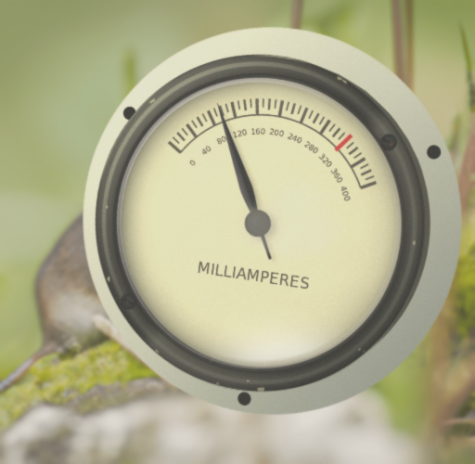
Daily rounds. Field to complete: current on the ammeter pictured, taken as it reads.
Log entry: 100 mA
